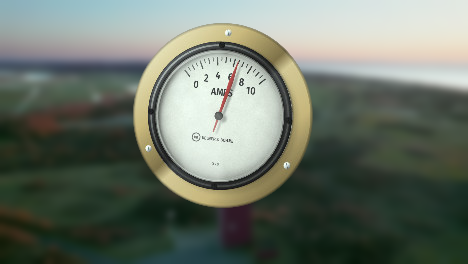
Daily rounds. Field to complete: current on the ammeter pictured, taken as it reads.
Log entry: 6.5 A
